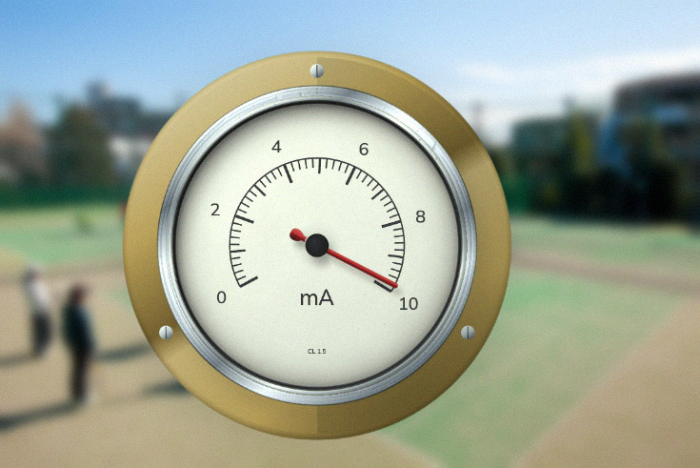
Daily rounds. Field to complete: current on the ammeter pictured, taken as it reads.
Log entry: 9.8 mA
